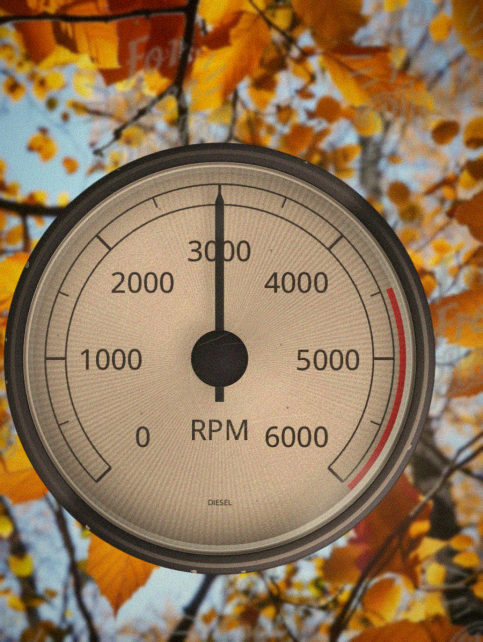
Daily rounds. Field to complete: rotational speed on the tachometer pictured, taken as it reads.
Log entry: 3000 rpm
